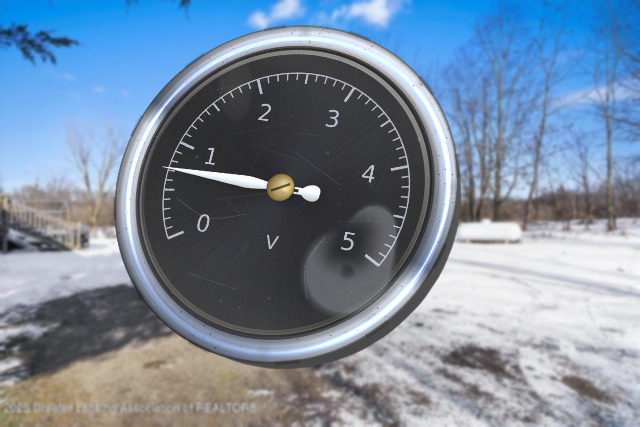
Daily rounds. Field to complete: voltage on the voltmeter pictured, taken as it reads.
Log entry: 0.7 V
